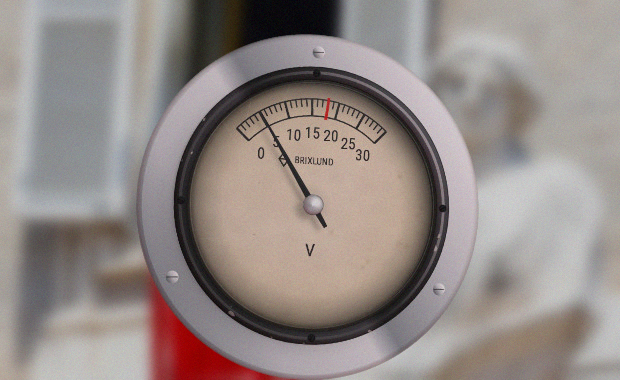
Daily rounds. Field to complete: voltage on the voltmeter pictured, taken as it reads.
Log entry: 5 V
